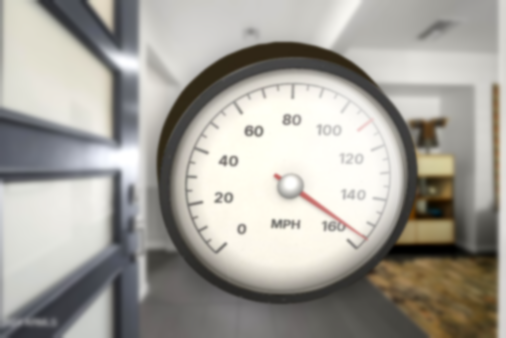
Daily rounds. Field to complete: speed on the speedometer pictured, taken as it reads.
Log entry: 155 mph
